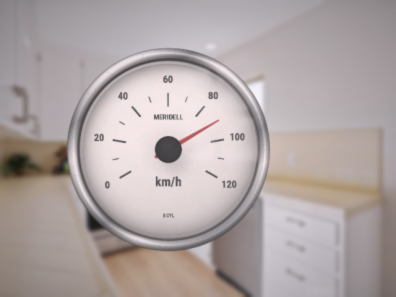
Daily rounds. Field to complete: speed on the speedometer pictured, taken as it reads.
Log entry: 90 km/h
